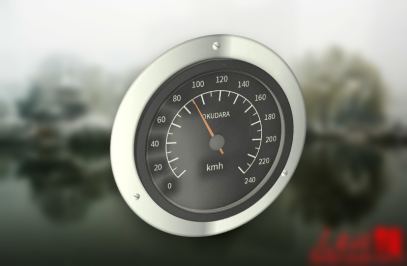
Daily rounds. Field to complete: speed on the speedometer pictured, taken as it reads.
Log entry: 90 km/h
